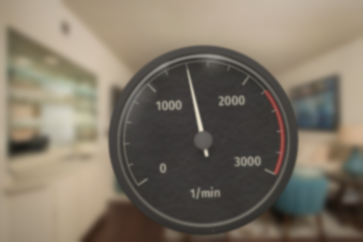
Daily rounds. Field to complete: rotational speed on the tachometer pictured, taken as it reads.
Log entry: 1400 rpm
